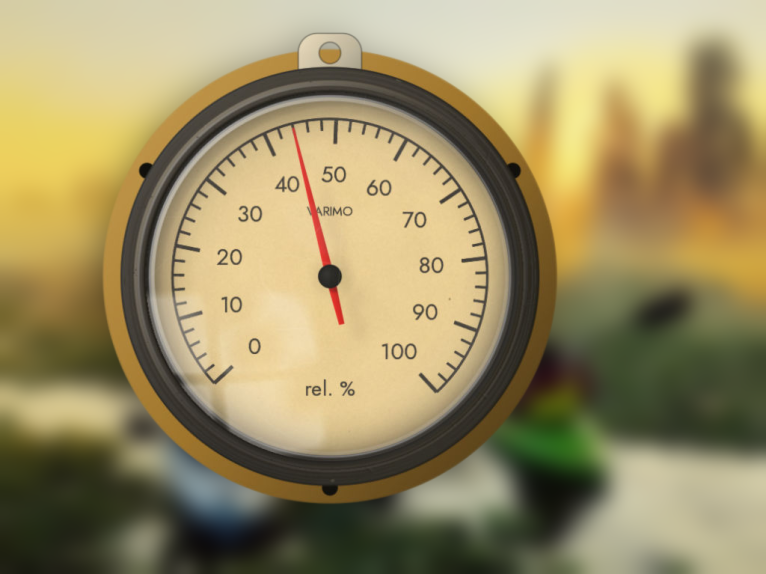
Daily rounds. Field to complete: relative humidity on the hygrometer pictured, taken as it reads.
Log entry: 44 %
